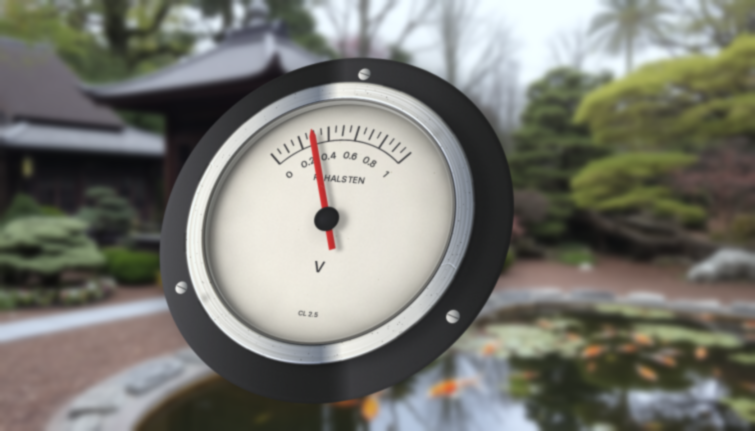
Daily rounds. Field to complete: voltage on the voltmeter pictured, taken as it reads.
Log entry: 0.3 V
